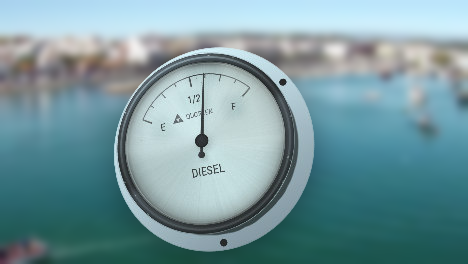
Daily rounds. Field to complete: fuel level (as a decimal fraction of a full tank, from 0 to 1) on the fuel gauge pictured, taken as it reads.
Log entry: 0.625
